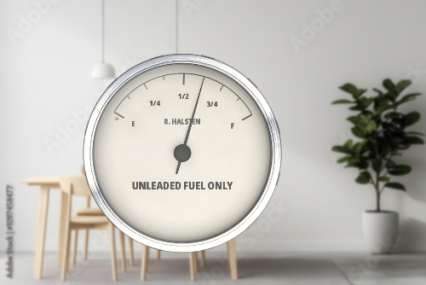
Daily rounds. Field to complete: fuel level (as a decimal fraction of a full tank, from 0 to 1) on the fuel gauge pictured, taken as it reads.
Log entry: 0.625
